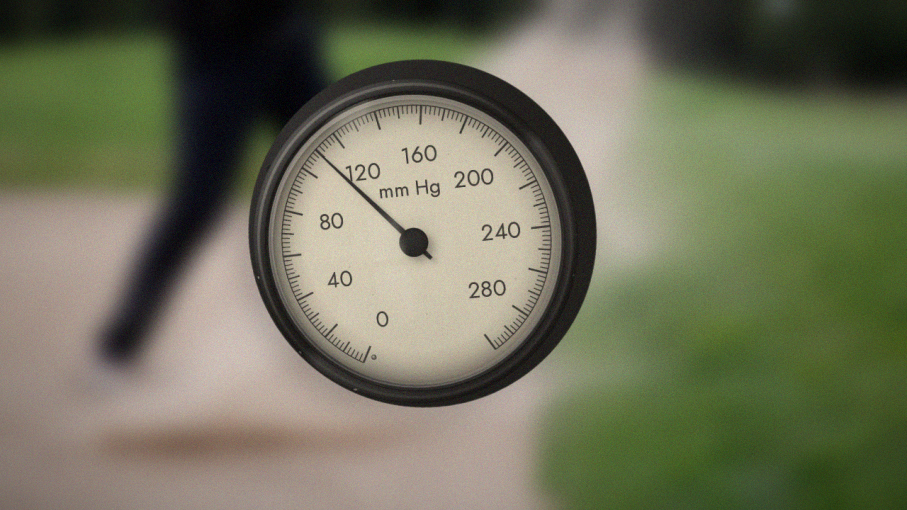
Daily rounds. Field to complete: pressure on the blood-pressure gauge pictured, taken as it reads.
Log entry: 110 mmHg
